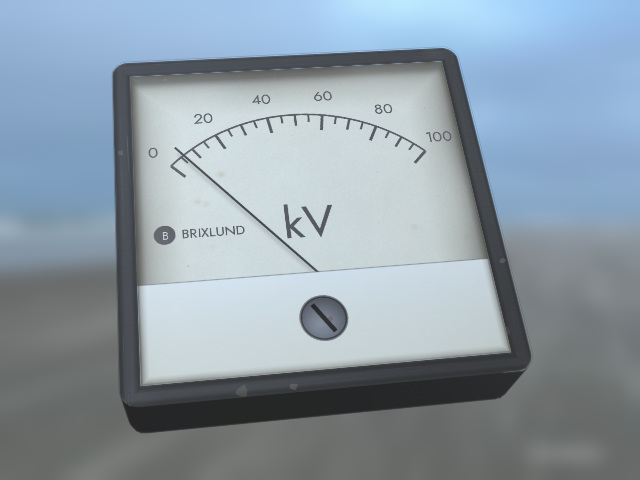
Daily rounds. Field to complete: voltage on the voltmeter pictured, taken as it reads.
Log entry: 5 kV
